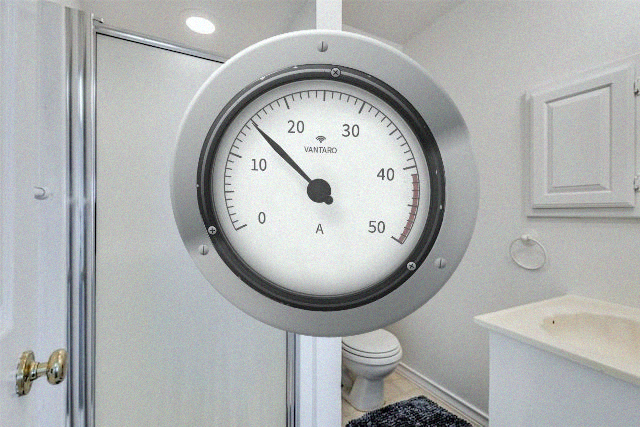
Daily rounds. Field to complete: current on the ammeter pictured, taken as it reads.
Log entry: 15 A
